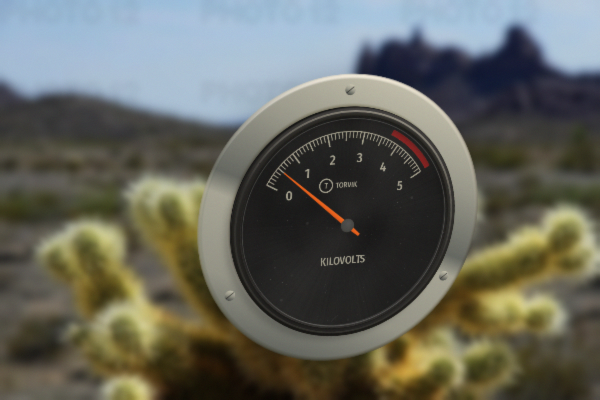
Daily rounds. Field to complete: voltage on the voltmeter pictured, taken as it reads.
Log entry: 0.5 kV
